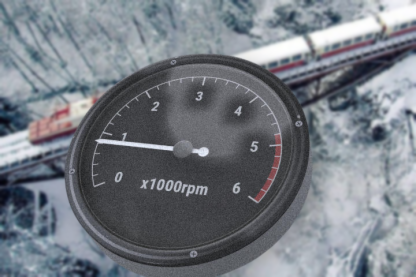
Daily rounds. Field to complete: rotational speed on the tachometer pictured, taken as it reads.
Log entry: 800 rpm
